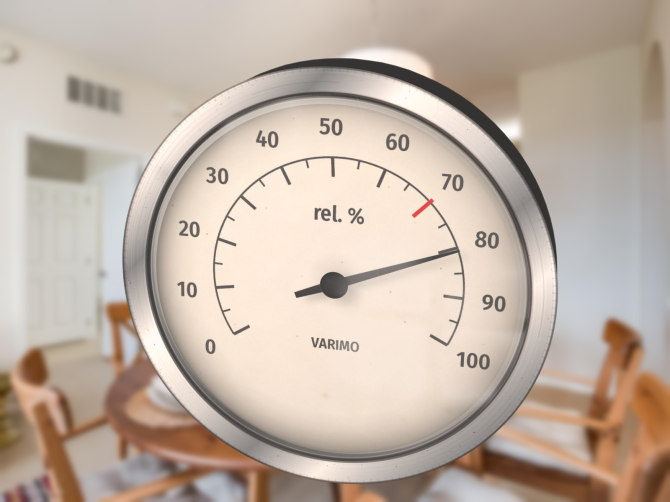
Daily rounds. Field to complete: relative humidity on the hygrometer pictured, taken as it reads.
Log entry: 80 %
